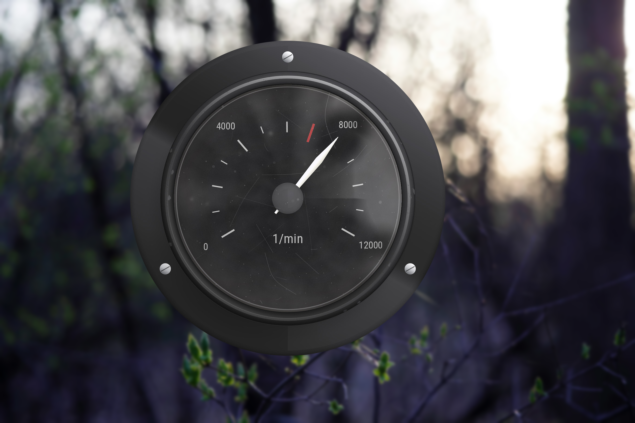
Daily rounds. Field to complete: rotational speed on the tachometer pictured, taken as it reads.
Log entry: 8000 rpm
